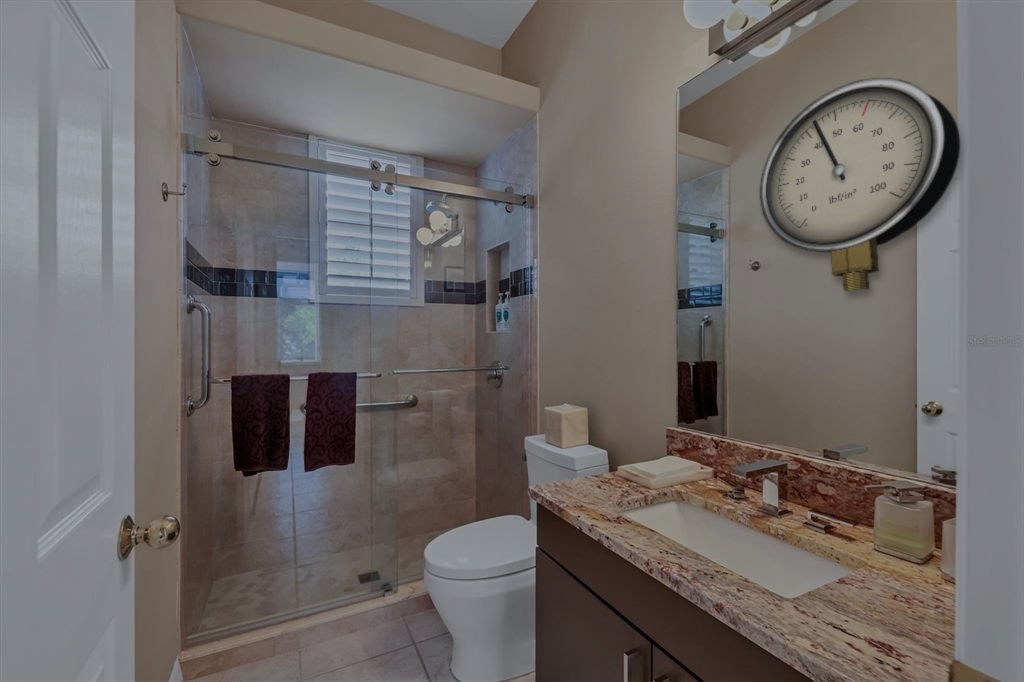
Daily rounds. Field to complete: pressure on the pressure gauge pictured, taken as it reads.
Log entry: 44 psi
